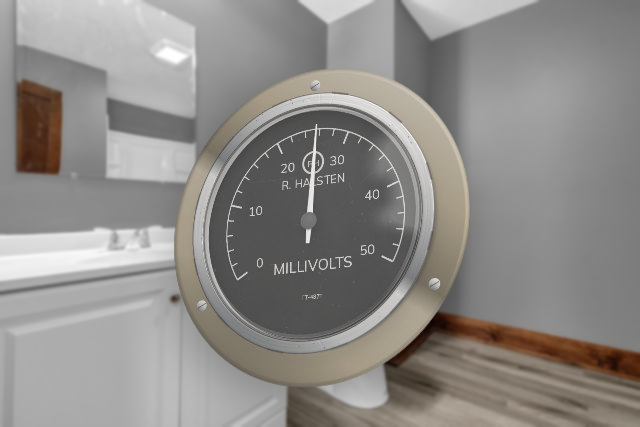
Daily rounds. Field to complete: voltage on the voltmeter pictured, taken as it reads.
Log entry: 26 mV
